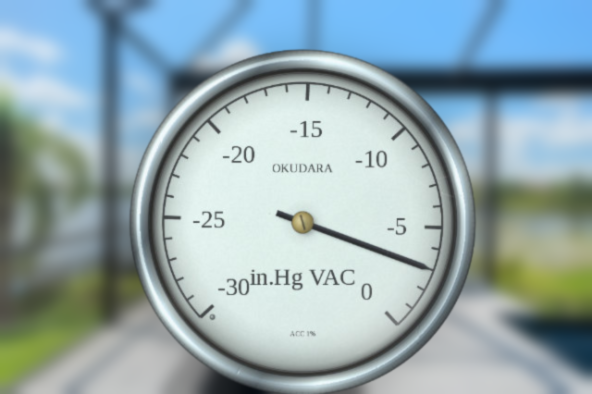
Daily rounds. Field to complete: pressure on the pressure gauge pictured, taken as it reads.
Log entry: -3 inHg
